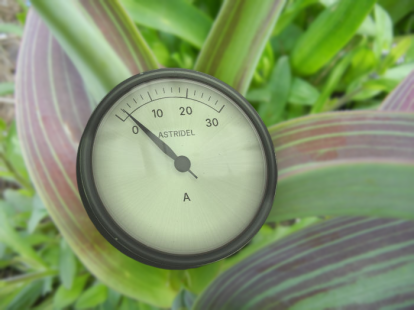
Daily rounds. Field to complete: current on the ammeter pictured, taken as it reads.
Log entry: 2 A
